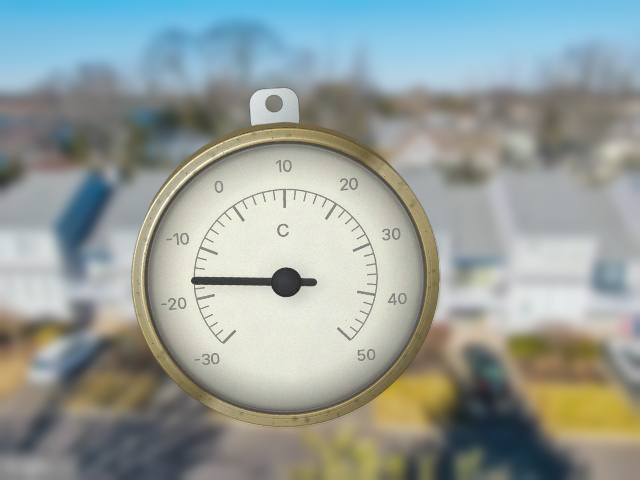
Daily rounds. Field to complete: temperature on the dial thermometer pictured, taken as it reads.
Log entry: -16 °C
